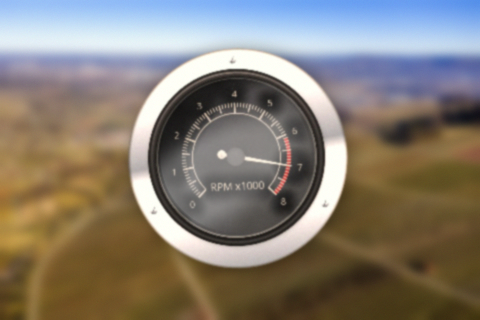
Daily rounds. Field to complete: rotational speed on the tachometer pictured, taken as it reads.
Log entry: 7000 rpm
